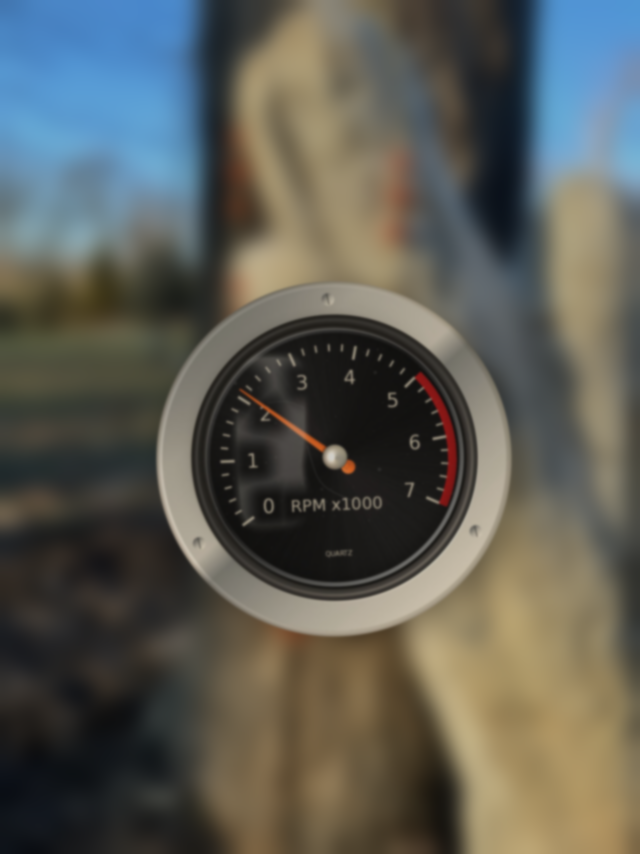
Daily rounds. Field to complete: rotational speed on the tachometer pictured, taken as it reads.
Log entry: 2100 rpm
